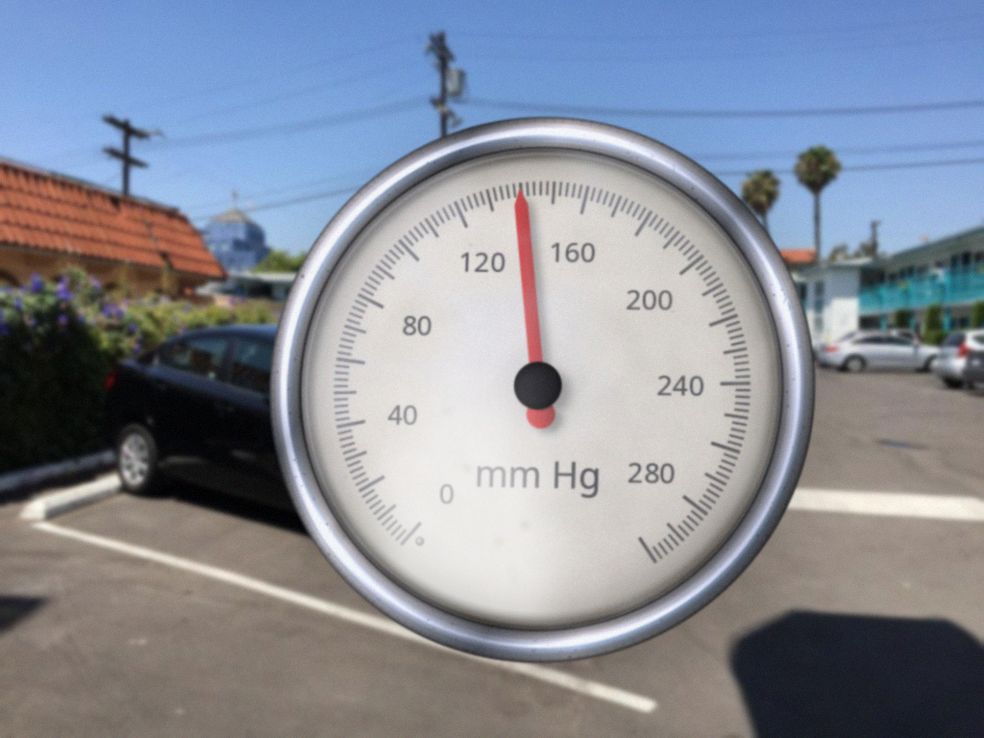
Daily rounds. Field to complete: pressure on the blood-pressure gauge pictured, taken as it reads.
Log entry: 140 mmHg
